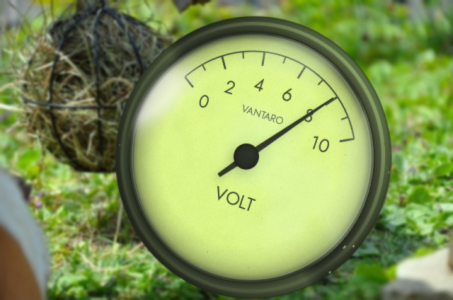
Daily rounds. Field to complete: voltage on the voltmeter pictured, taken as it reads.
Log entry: 8 V
